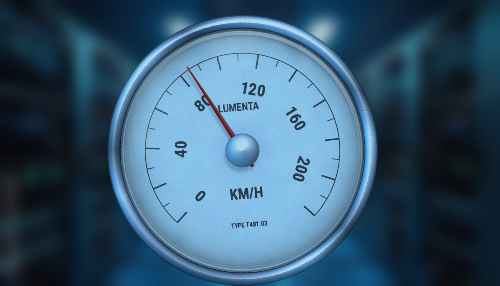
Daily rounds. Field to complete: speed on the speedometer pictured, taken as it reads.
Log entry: 85 km/h
